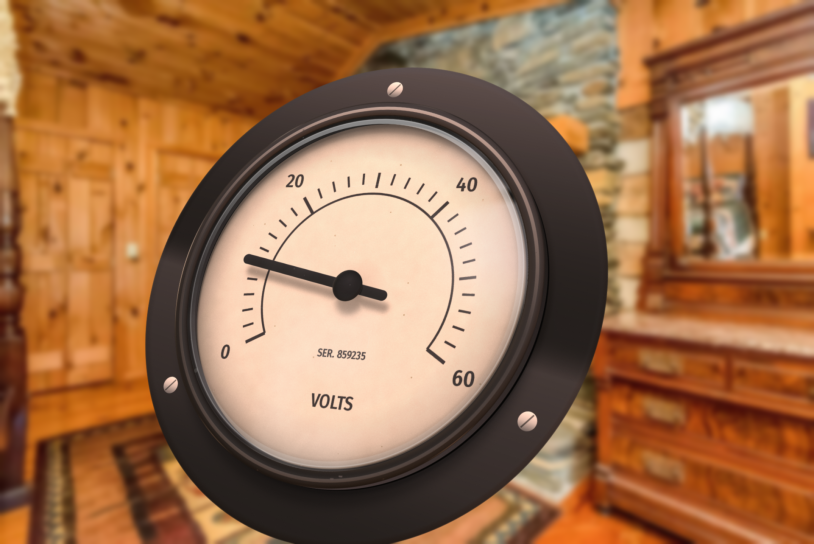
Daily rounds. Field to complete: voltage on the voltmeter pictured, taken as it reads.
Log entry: 10 V
